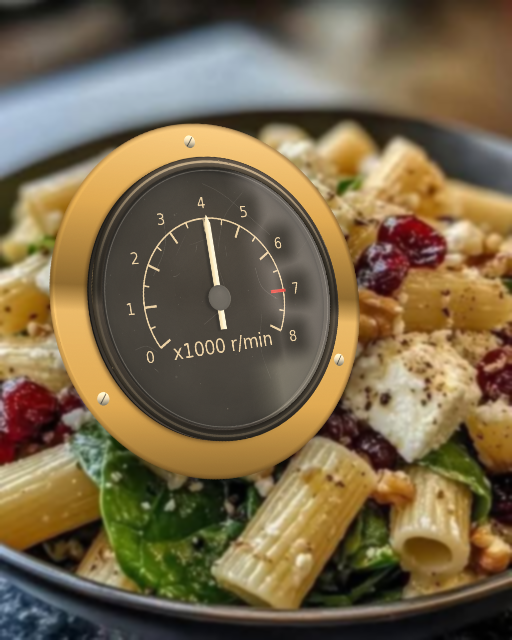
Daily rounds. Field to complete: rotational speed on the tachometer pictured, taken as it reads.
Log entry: 4000 rpm
